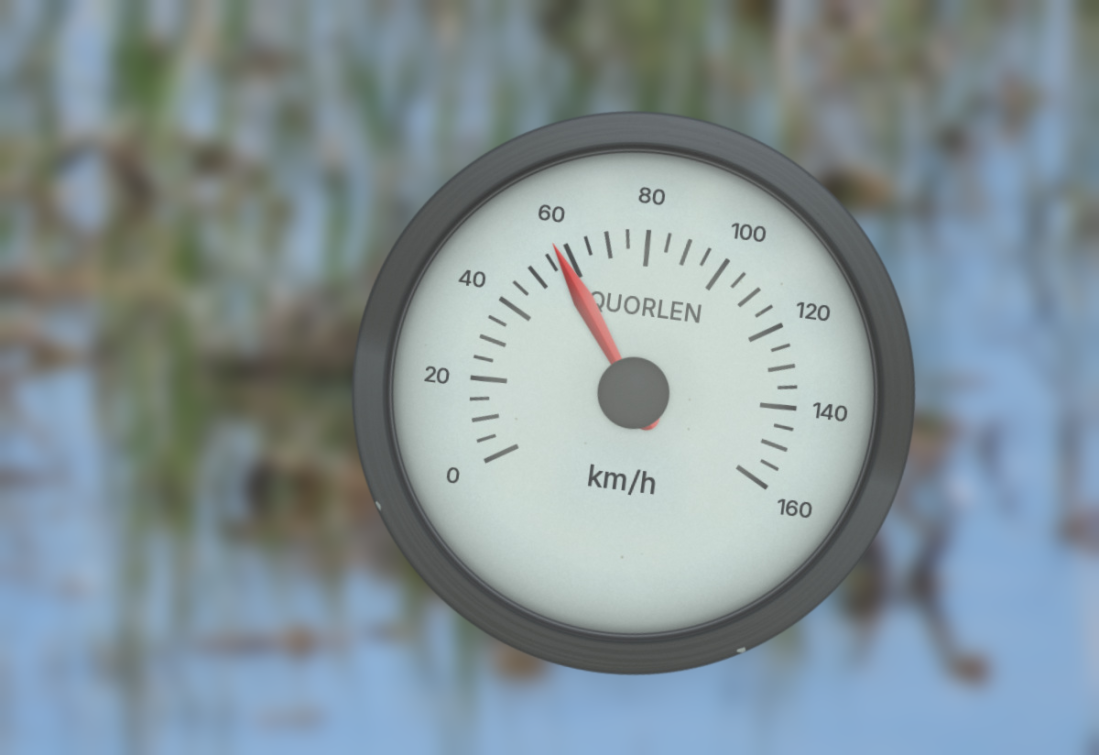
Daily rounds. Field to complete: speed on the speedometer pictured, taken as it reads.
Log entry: 57.5 km/h
